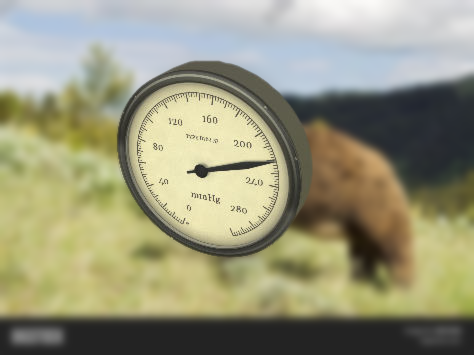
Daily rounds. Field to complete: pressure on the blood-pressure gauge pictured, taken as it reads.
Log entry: 220 mmHg
